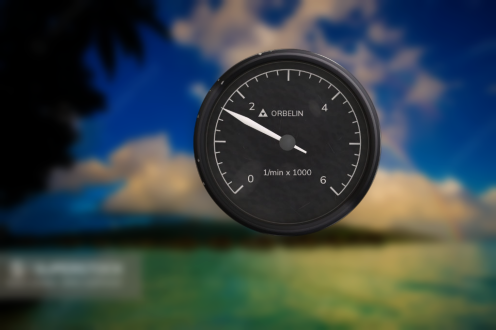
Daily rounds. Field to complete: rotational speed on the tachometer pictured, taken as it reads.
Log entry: 1600 rpm
